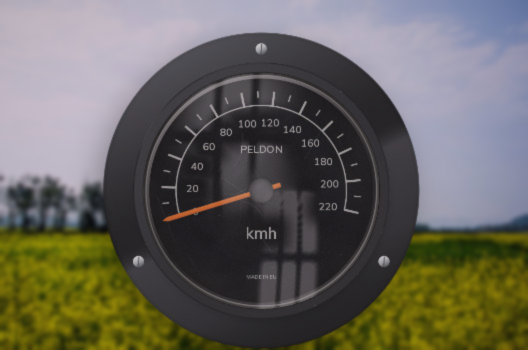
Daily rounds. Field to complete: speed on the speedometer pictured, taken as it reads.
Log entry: 0 km/h
